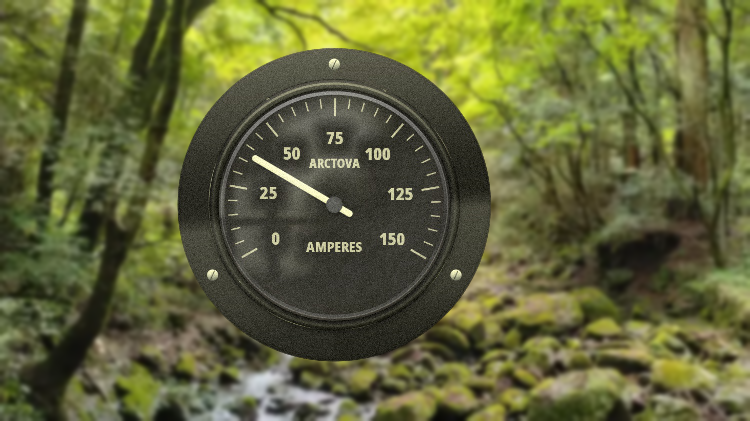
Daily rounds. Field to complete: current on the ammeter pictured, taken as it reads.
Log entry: 37.5 A
